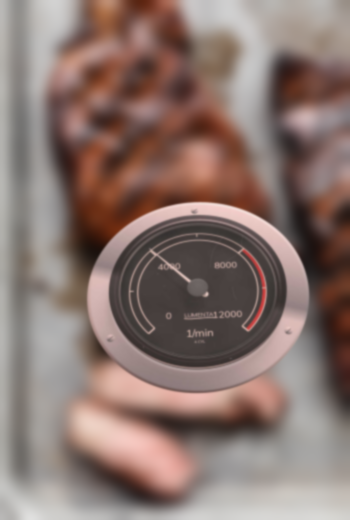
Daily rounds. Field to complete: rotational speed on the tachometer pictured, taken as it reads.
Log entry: 4000 rpm
